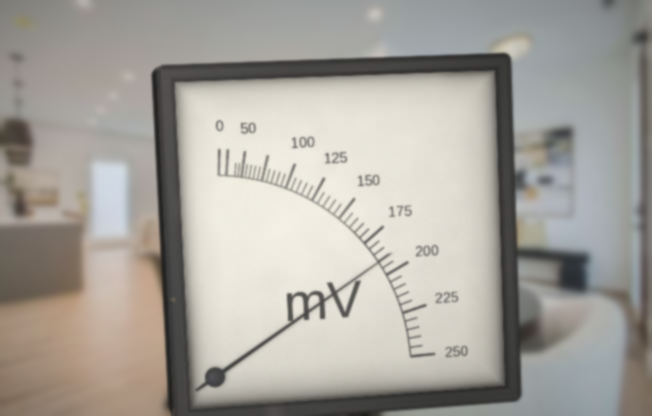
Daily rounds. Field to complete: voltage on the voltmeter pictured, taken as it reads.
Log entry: 190 mV
